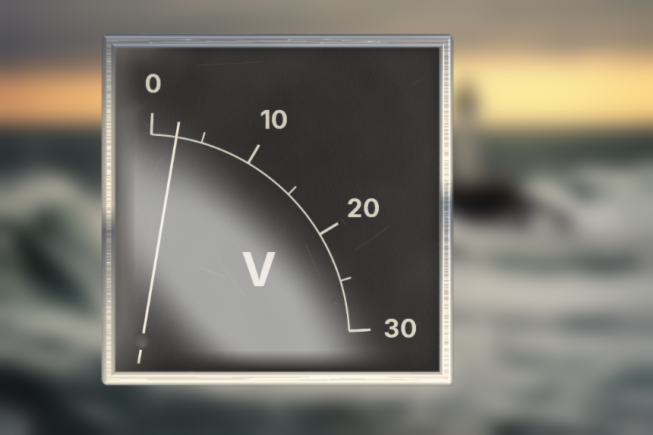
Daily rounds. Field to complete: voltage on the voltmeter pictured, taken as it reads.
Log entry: 2.5 V
